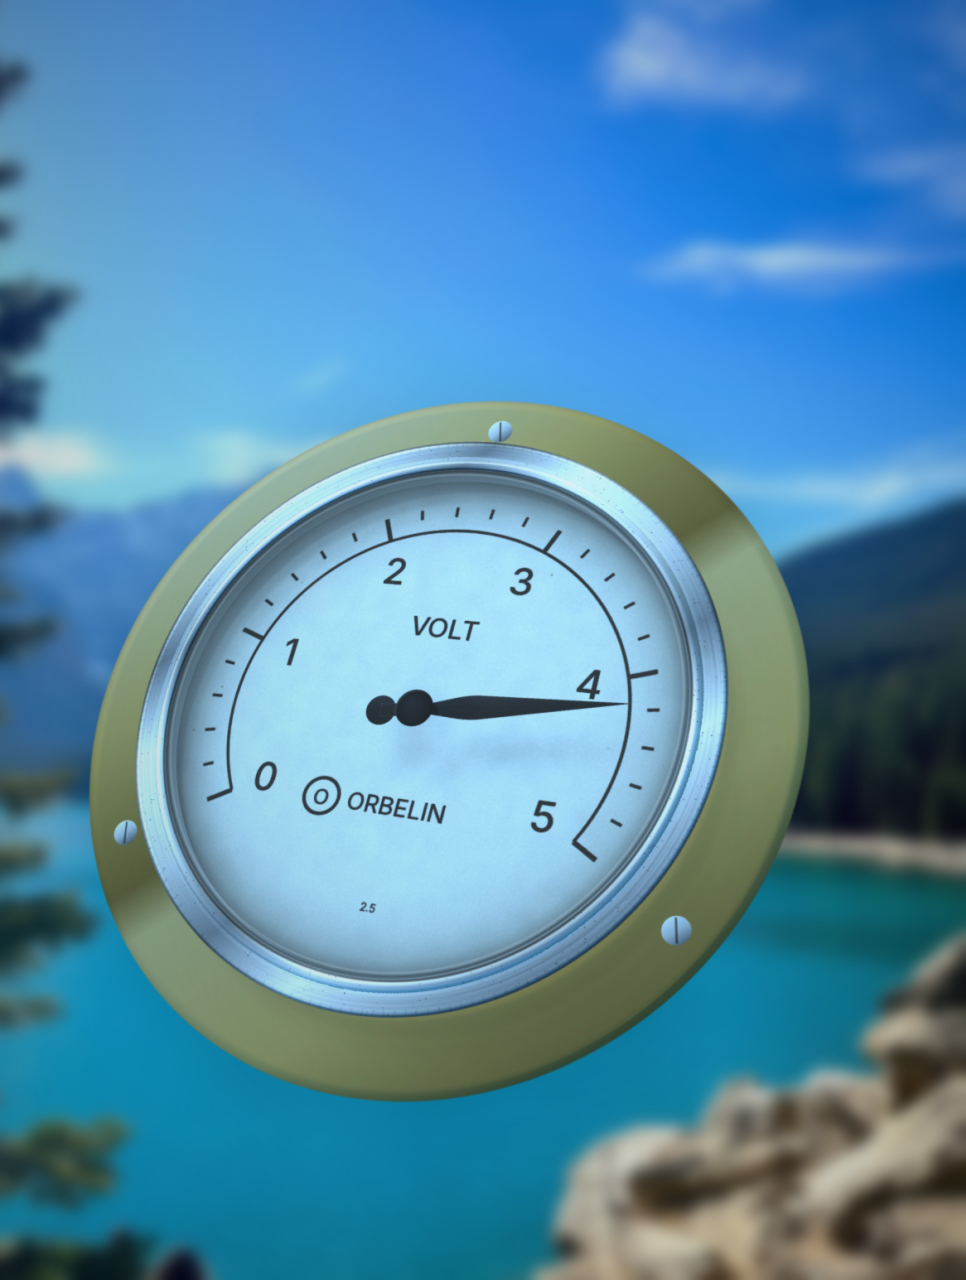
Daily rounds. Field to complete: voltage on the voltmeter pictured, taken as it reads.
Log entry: 4.2 V
